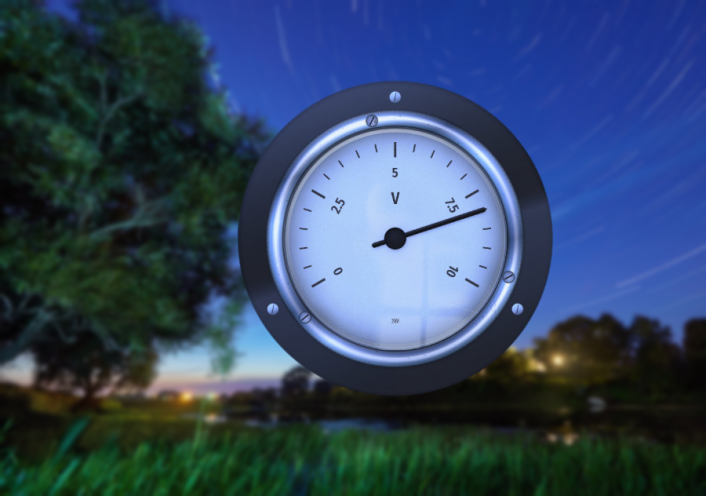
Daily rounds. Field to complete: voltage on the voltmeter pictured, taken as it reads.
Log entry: 8 V
